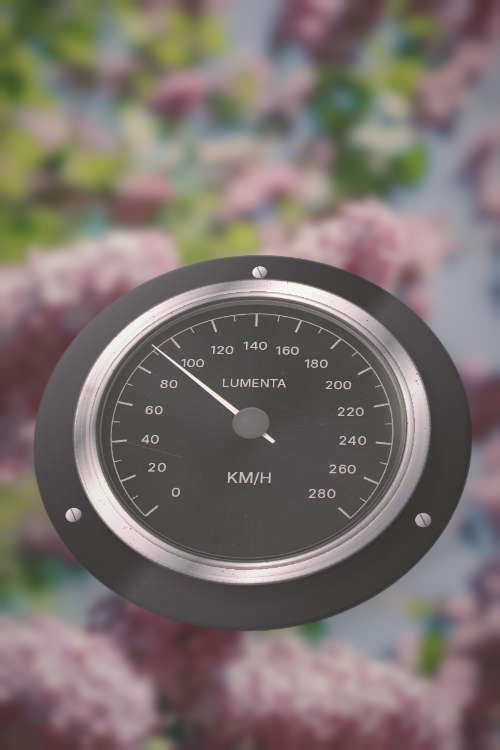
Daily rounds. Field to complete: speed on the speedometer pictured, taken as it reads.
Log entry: 90 km/h
